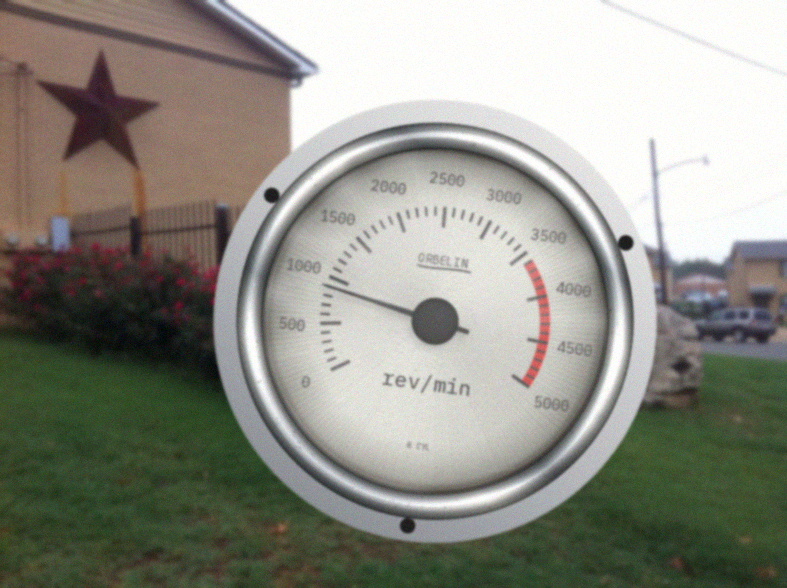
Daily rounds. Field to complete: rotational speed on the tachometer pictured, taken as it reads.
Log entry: 900 rpm
